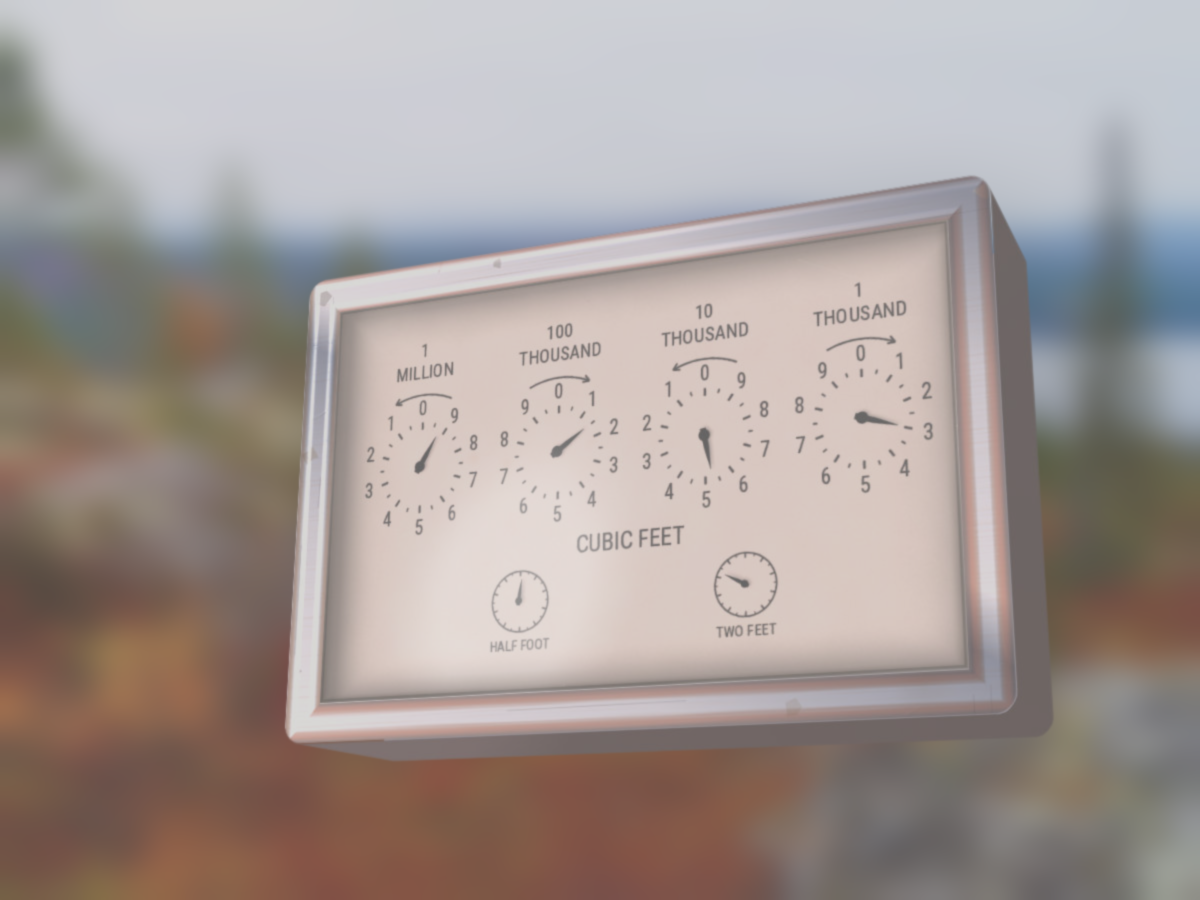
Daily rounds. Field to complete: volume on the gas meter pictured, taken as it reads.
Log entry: 915300 ft³
